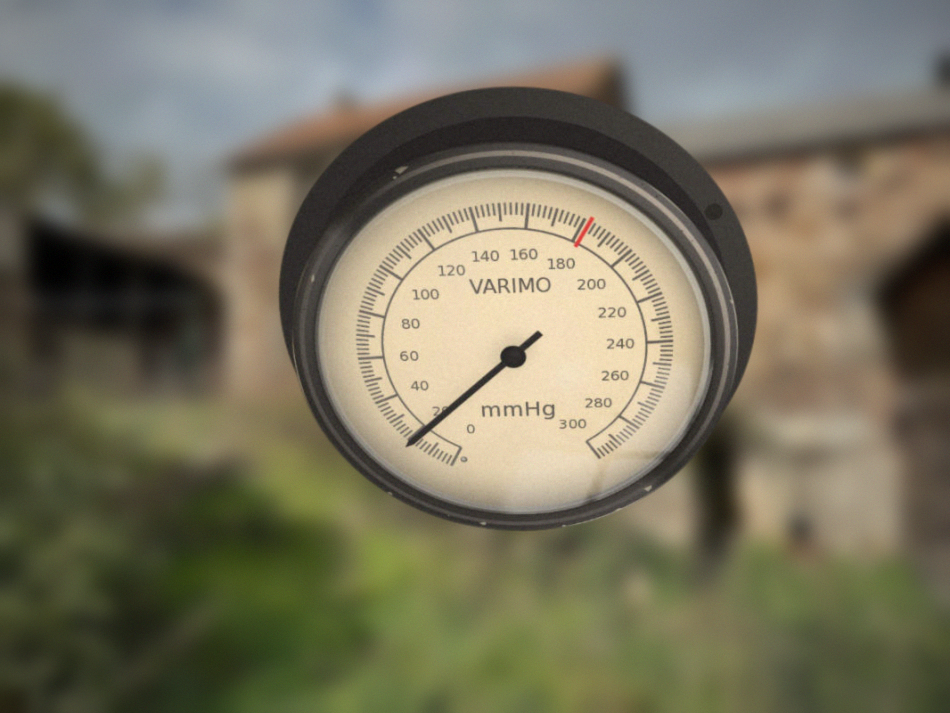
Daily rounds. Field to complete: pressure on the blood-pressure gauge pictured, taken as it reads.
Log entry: 20 mmHg
